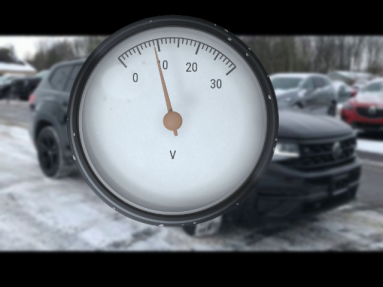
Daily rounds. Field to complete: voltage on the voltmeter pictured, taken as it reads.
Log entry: 9 V
